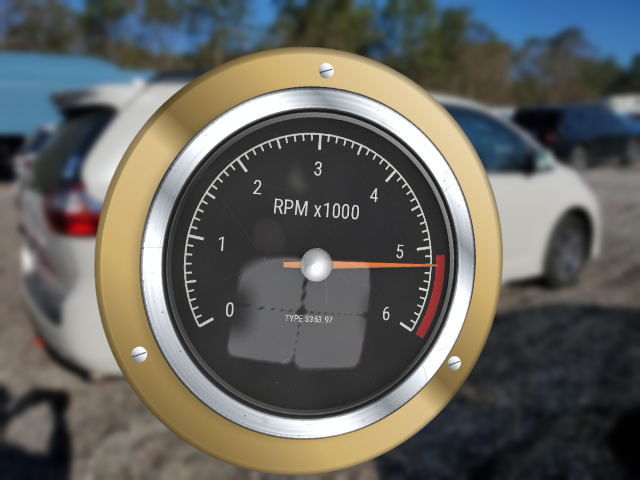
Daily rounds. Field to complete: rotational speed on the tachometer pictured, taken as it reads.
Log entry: 5200 rpm
